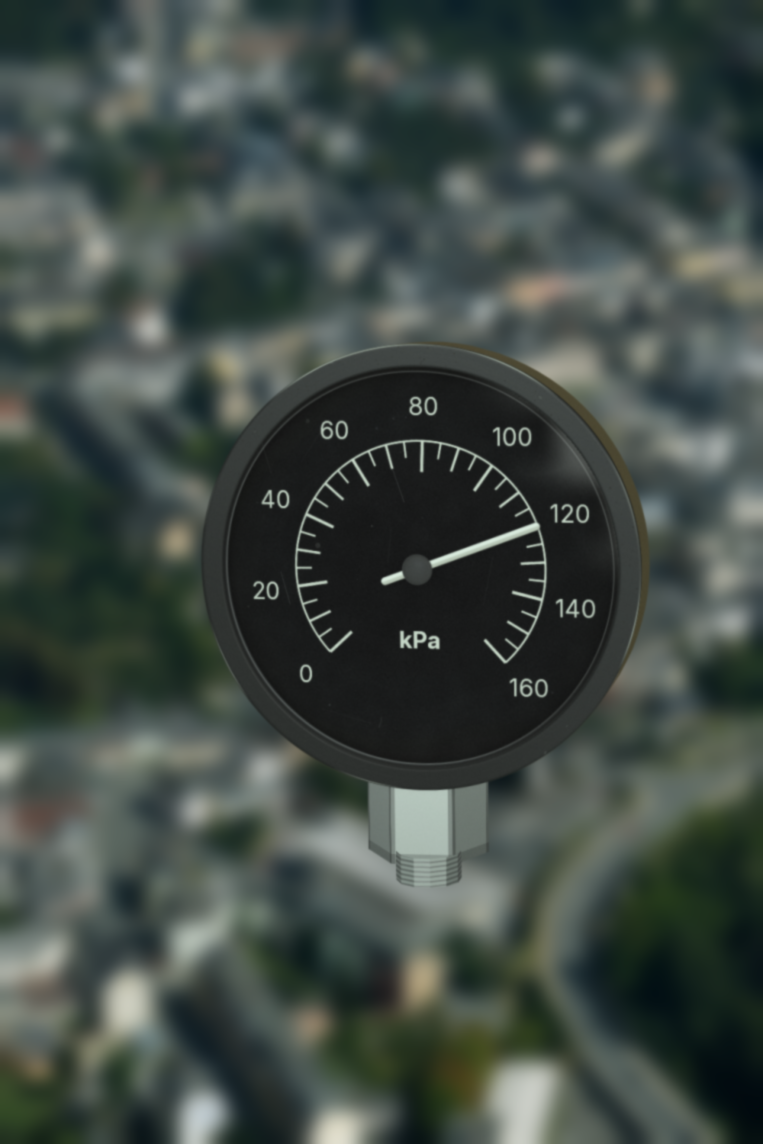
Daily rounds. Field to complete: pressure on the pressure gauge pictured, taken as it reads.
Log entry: 120 kPa
